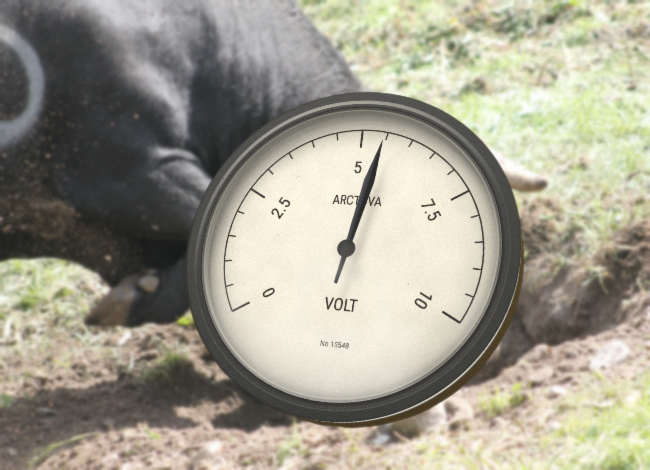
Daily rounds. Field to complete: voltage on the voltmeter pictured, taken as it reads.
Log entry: 5.5 V
